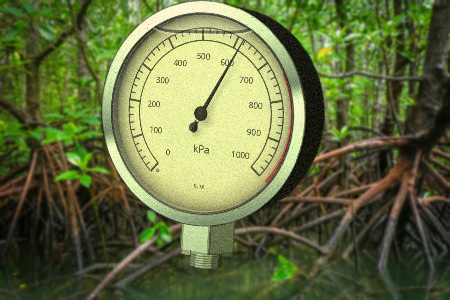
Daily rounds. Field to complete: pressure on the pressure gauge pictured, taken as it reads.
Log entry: 620 kPa
